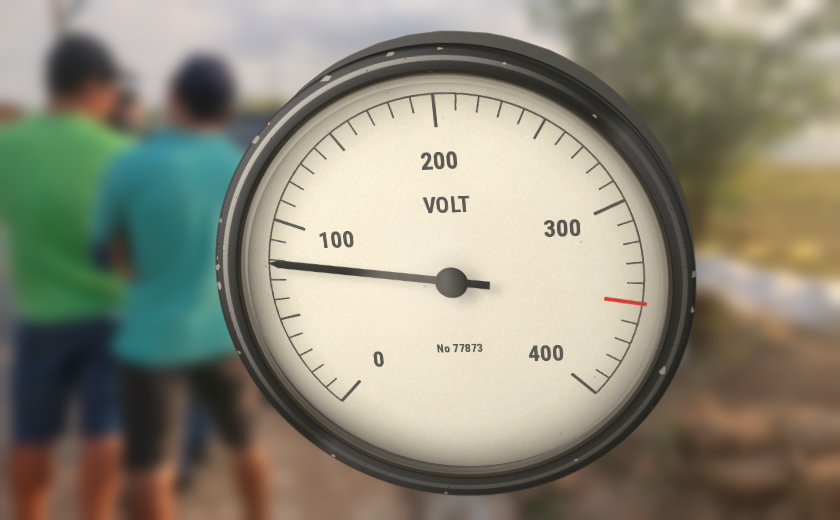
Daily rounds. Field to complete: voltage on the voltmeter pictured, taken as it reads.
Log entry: 80 V
